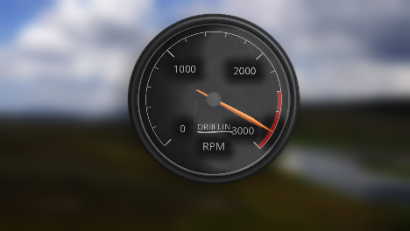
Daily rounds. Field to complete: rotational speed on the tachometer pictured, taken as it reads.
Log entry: 2800 rpm
